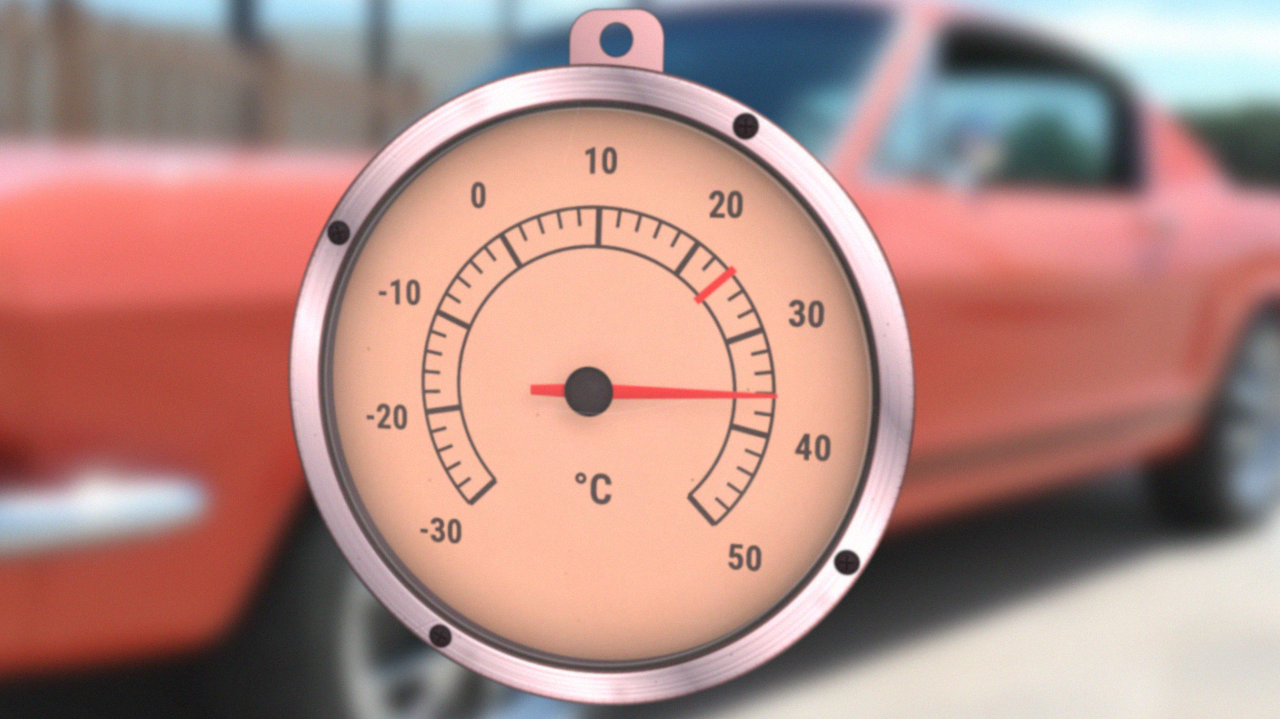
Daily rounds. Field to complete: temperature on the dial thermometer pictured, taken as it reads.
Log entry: 36 °C
